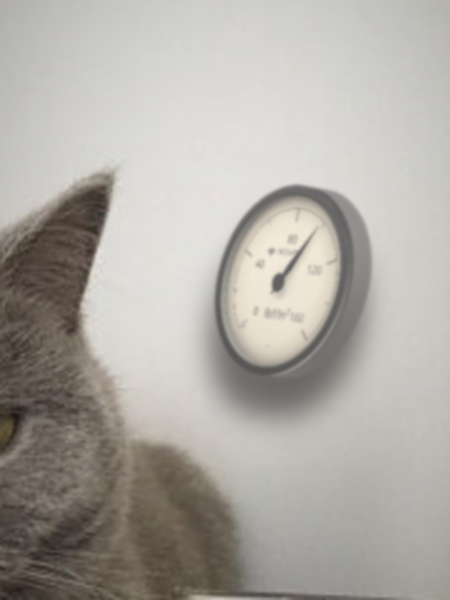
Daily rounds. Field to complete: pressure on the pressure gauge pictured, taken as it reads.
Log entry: 100 psi
